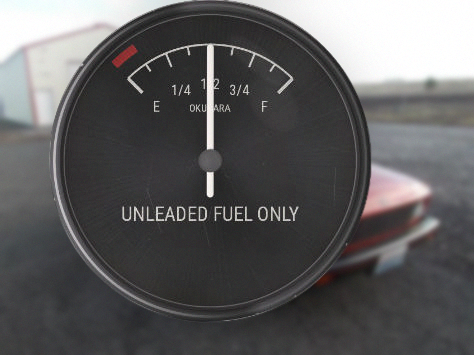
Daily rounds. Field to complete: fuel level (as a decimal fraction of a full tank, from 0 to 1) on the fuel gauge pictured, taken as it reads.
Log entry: 0.5
